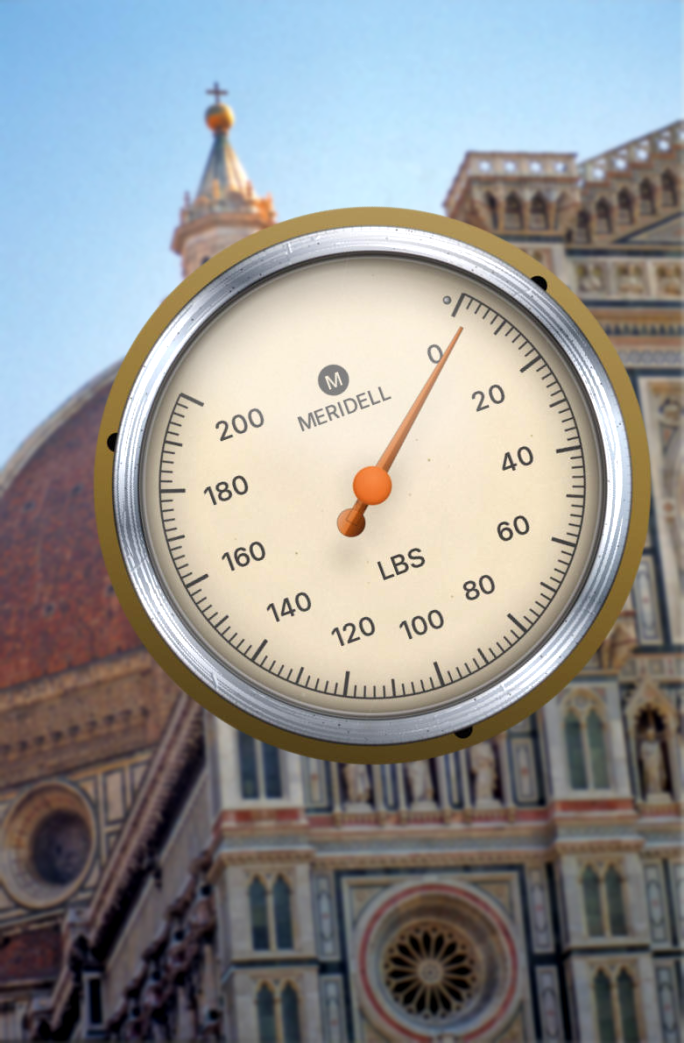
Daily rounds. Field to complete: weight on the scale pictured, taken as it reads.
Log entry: 3 lb
